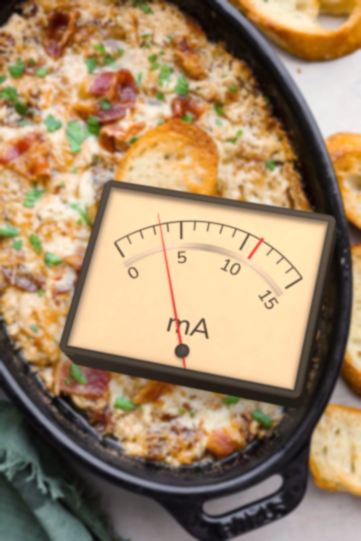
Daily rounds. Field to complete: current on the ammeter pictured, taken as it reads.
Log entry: 3.5 mA
